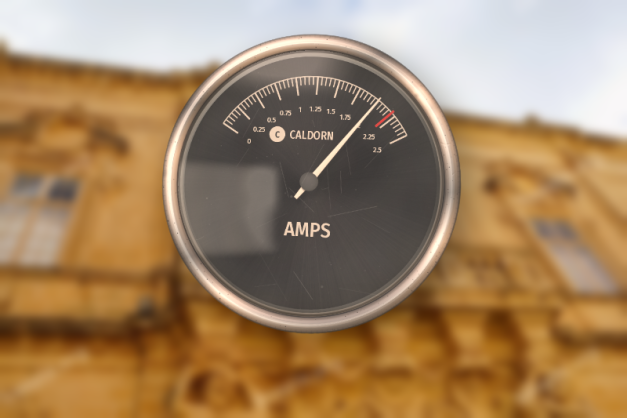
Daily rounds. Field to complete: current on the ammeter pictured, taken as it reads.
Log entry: 2 A
